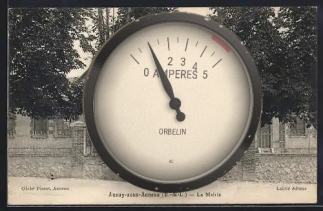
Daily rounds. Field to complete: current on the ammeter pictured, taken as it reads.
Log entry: 1 A
